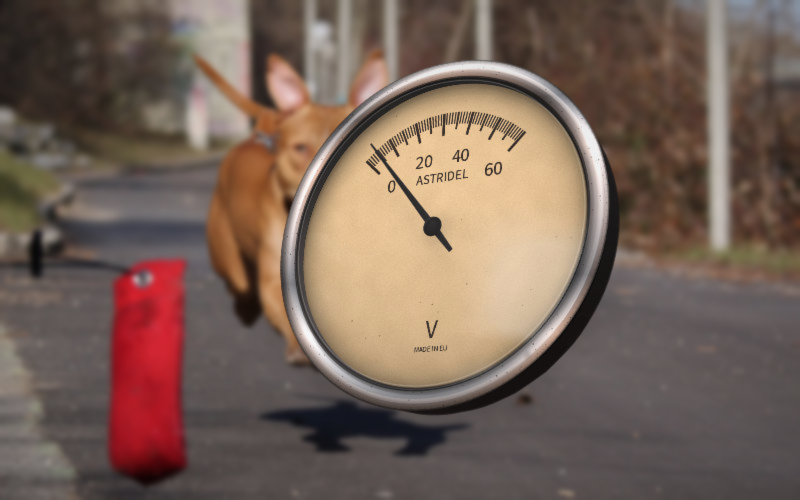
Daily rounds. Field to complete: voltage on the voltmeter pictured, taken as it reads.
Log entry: 5 V
